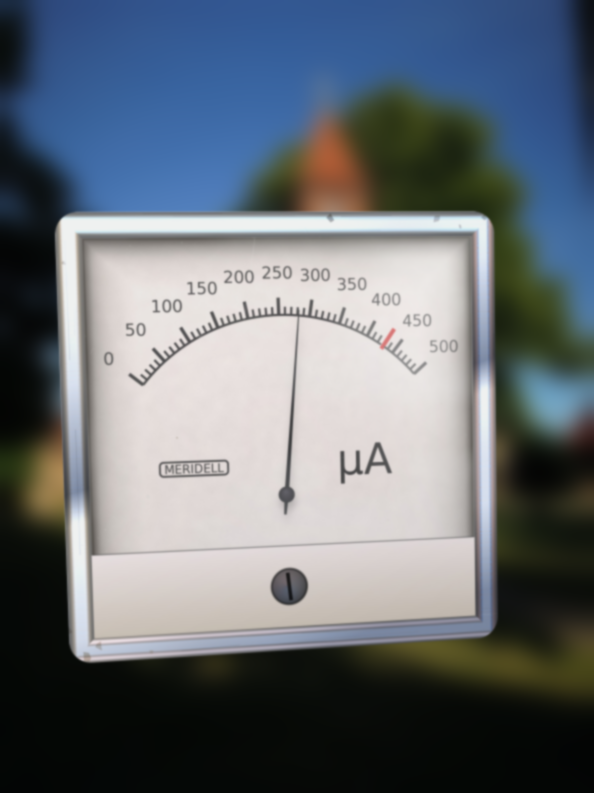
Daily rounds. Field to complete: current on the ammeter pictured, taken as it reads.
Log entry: 280 µA
